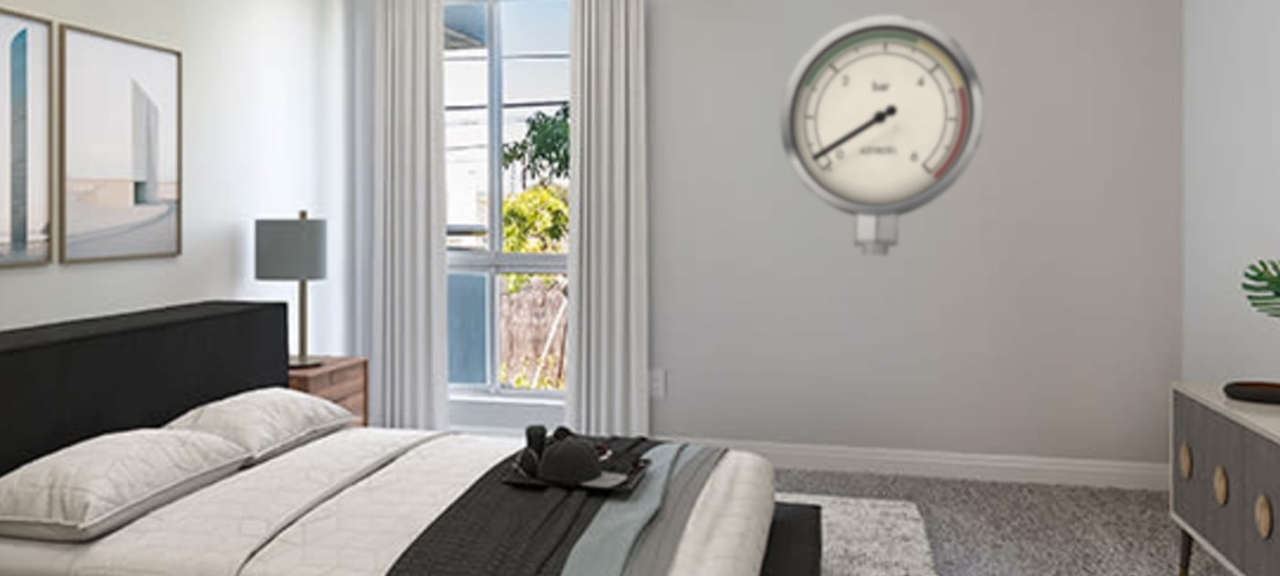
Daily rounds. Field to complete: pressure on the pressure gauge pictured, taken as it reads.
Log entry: 0.25 bar
